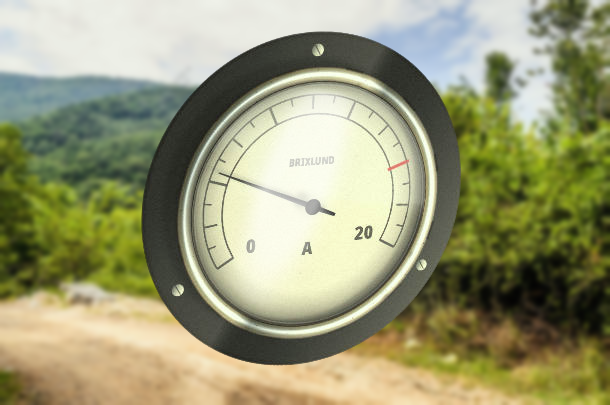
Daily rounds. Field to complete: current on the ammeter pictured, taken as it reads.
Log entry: 4.5 A
